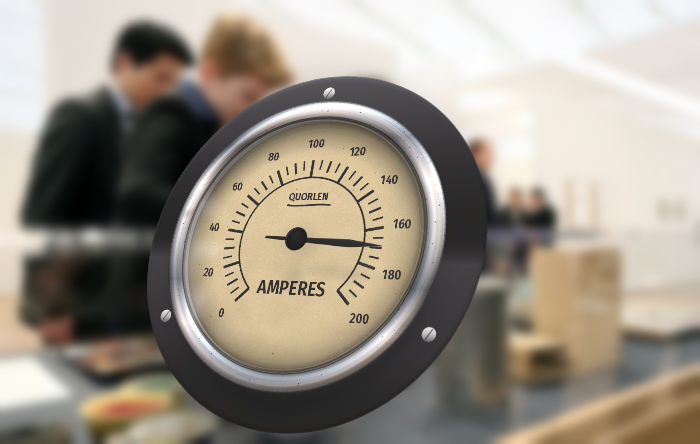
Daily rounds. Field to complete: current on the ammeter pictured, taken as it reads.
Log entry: 170 A
